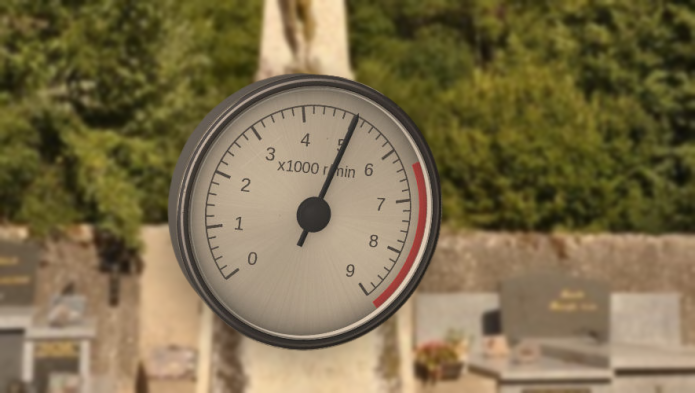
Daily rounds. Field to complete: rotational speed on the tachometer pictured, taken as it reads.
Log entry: 5000 rpm
